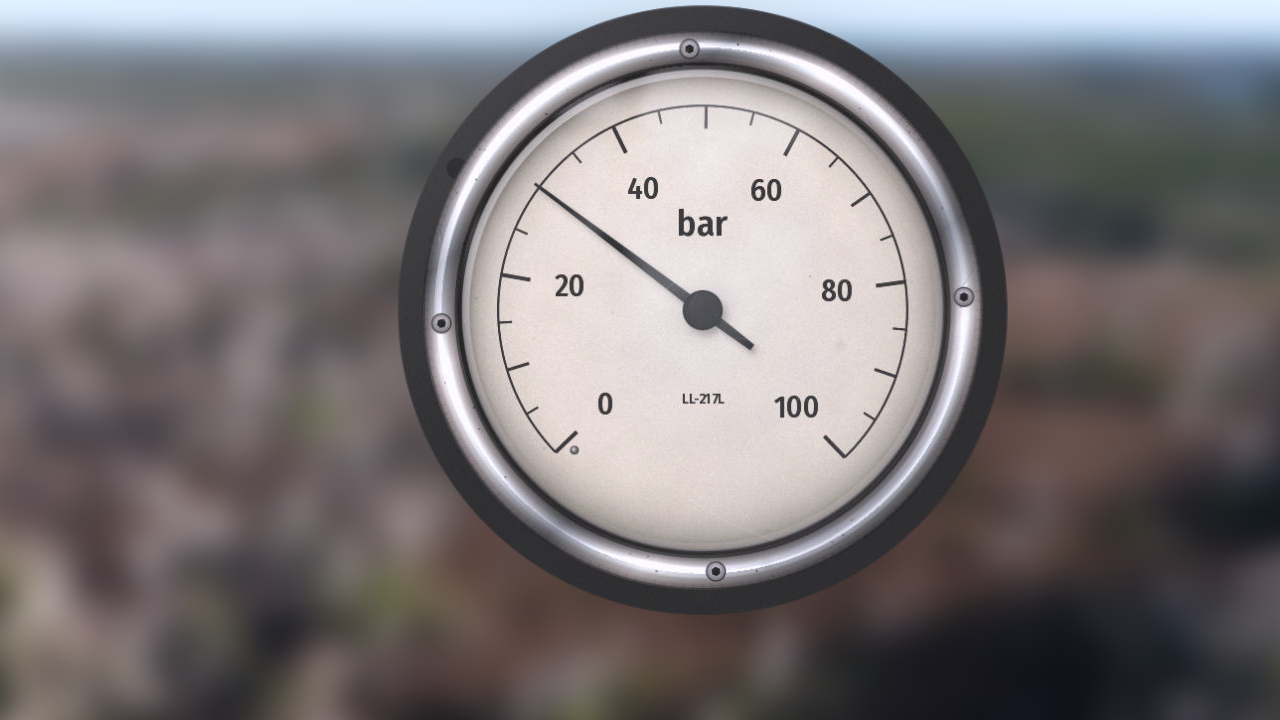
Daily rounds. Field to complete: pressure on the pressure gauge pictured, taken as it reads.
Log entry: 30 bar
